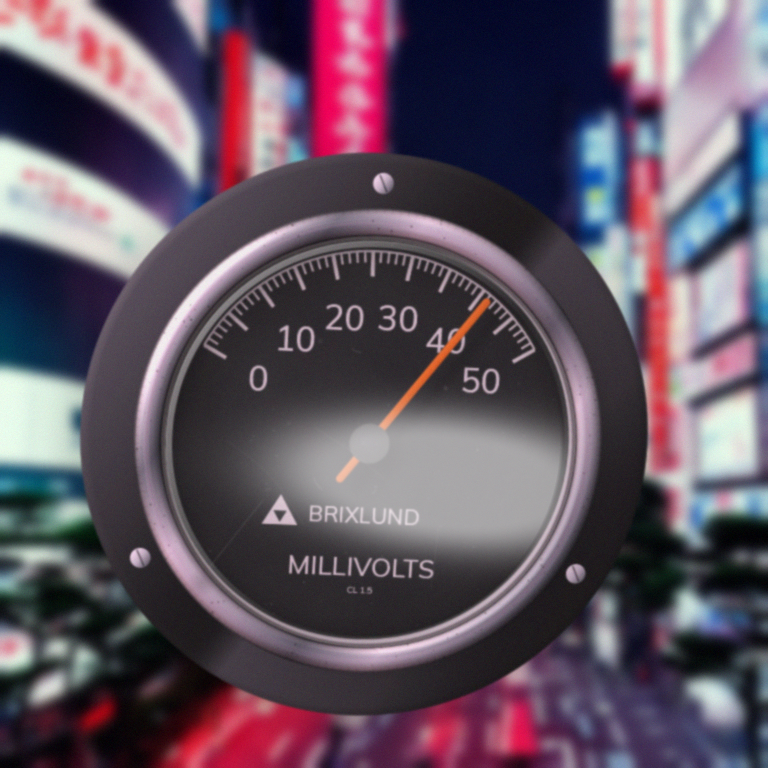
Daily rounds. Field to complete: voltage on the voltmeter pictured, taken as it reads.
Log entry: 41 mV
